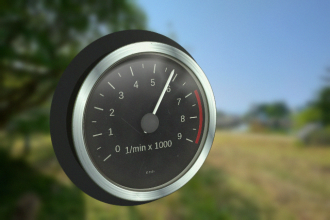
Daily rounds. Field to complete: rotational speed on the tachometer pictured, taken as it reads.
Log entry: 5750 rpm
